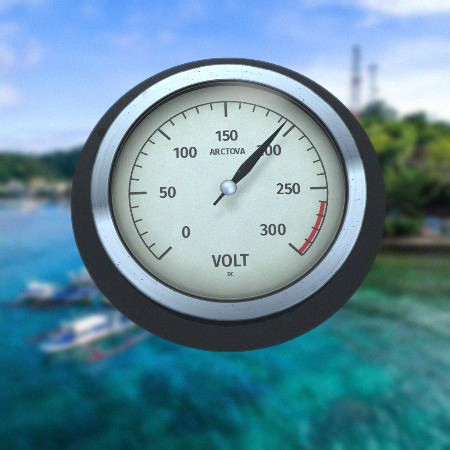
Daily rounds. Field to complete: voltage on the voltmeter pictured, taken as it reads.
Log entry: 195 V
